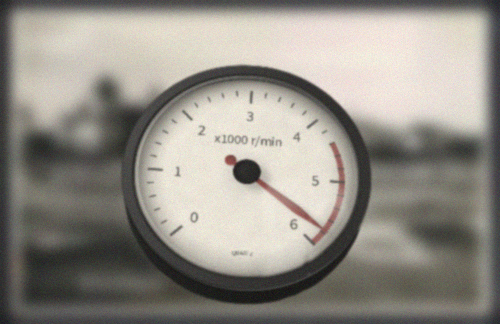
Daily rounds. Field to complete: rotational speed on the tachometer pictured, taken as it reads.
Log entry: 5800 rpm
